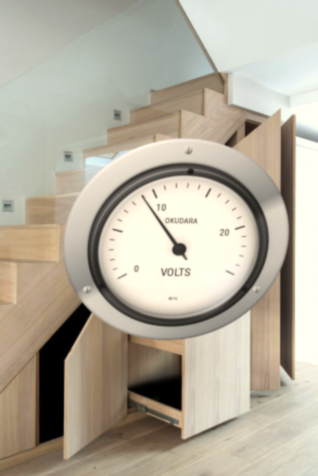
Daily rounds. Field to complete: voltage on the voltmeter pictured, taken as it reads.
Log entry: 9 V
